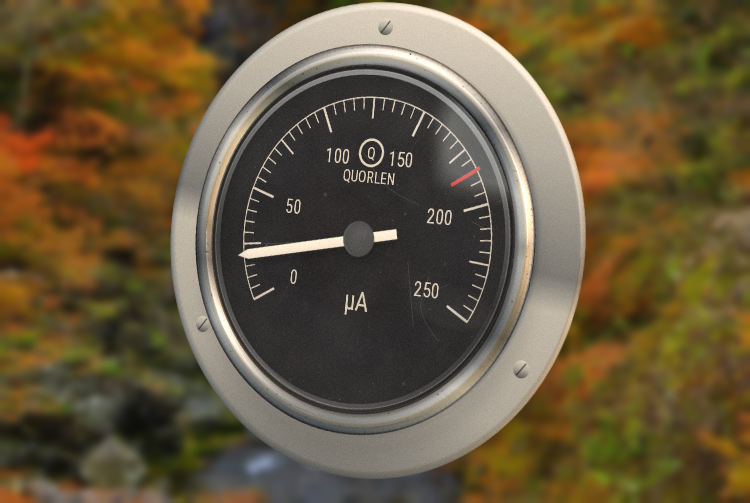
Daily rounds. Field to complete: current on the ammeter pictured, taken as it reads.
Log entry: 20 µA
